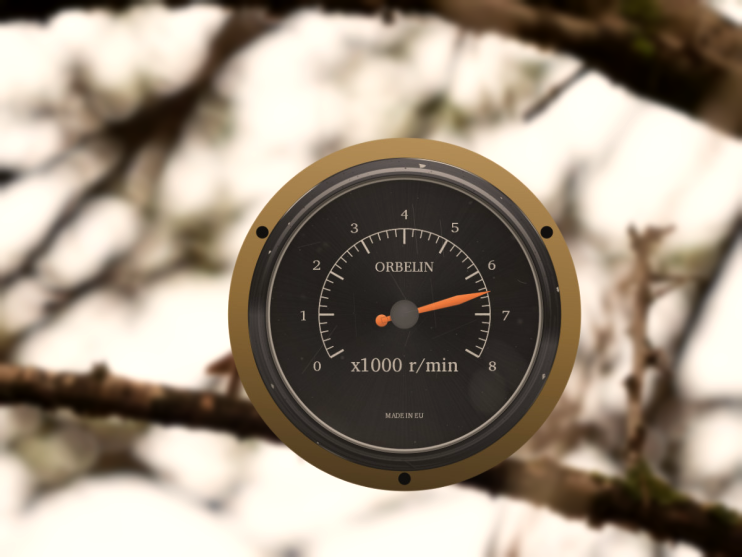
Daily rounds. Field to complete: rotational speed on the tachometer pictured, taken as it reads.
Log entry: 6500 rpm
